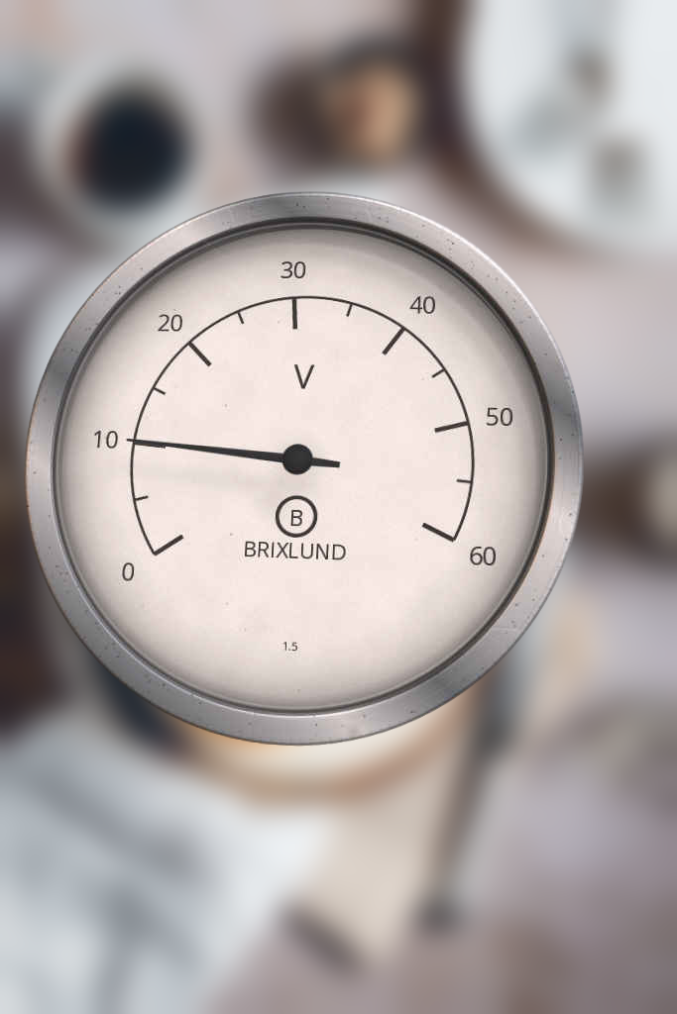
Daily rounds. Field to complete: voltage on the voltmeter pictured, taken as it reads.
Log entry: 10 V
